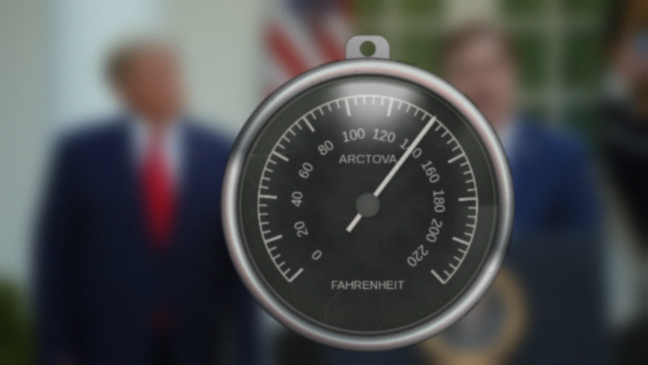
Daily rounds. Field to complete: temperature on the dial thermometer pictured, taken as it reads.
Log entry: 140 °F
